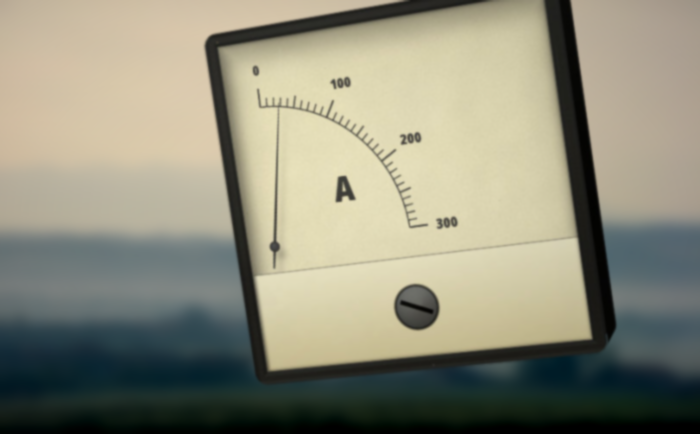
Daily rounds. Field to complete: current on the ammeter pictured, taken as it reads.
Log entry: 30 A
